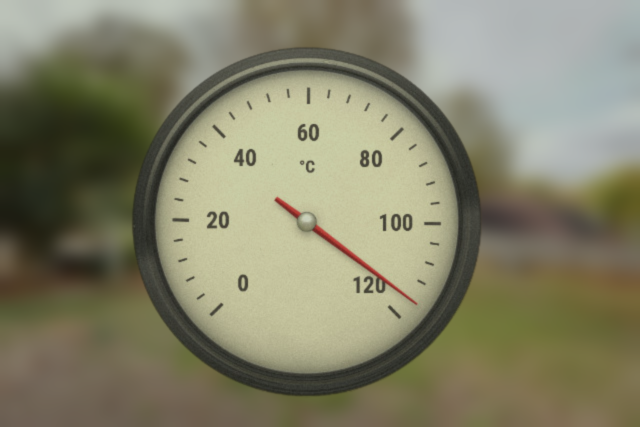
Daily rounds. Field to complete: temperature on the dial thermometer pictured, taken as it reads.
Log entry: 116 °C
